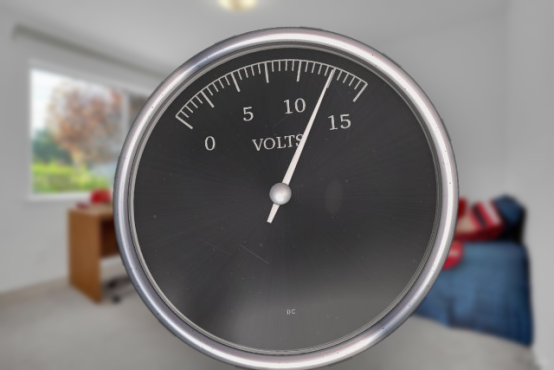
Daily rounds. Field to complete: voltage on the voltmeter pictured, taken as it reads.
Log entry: 12.5 V
